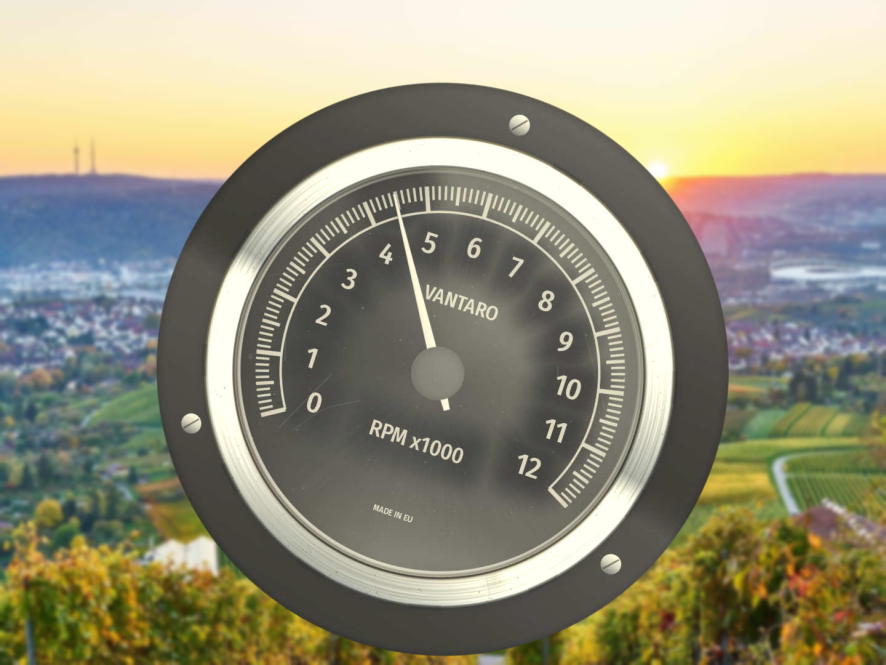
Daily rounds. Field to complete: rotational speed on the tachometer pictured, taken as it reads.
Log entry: 4500 rpm
